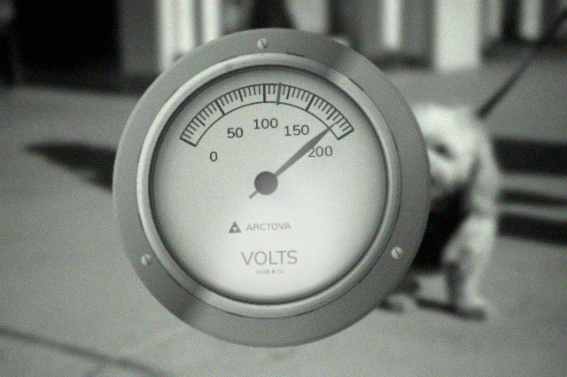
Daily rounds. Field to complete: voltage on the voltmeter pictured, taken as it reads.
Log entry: 185 V
